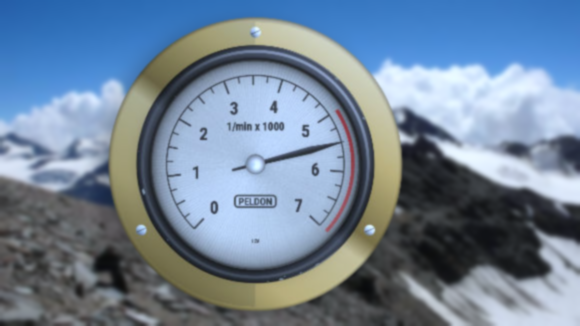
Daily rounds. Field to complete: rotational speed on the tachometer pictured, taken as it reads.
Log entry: 5500 rpm
